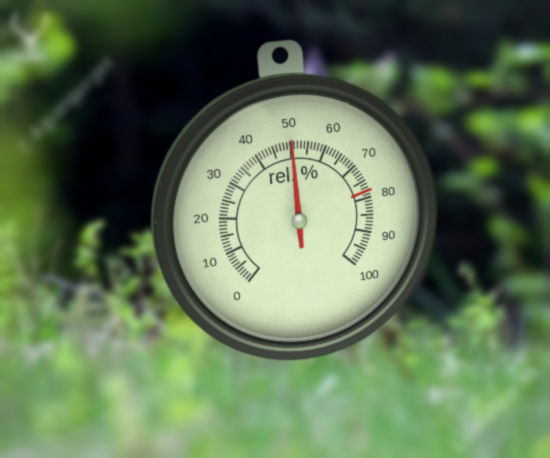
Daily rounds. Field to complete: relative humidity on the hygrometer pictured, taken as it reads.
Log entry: 50 %
